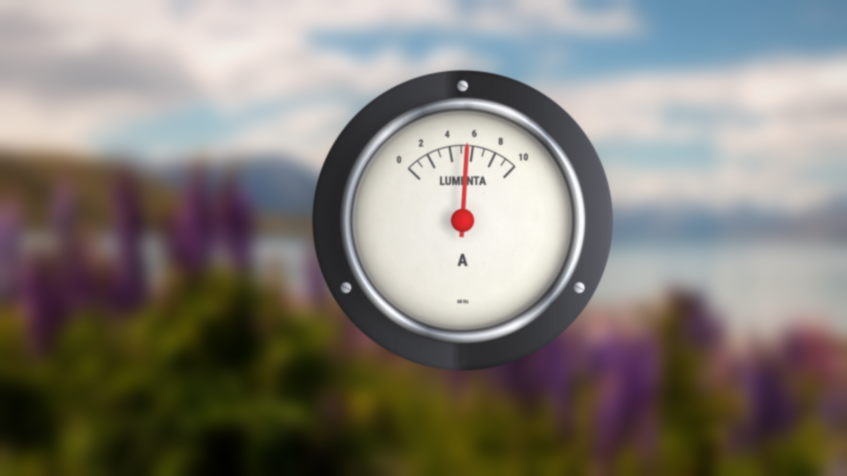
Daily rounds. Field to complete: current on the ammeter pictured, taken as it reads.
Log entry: 5.5 A
